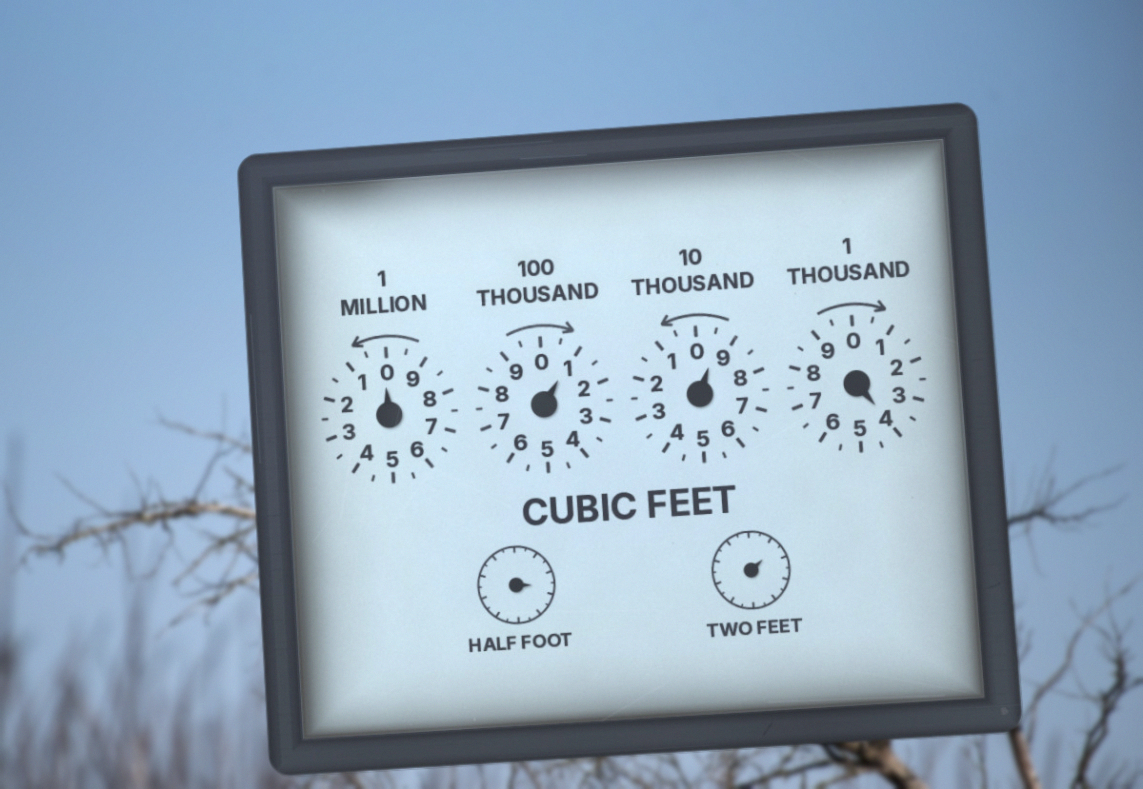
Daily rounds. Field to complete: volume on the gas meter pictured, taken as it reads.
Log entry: 9400 ft³
